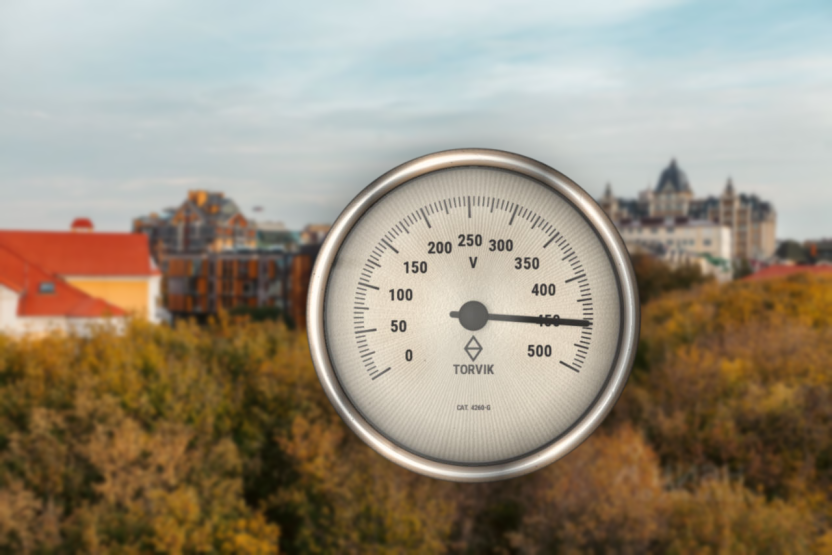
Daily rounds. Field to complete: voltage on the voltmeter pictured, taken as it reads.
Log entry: 450 V
